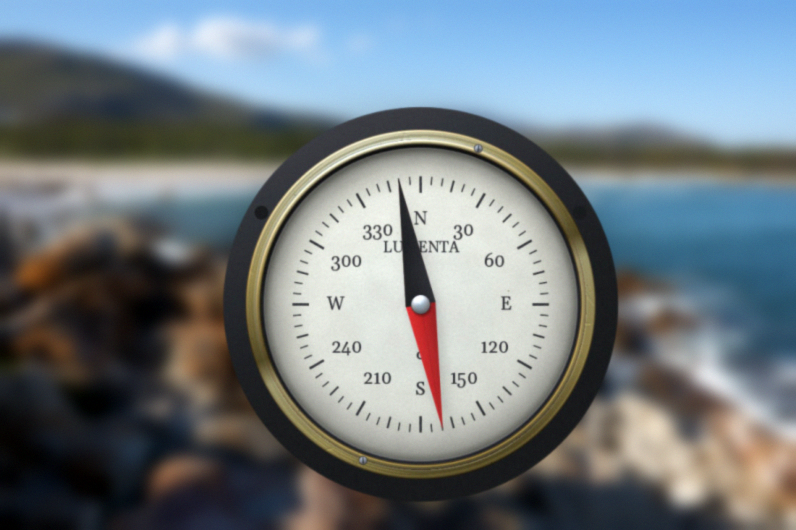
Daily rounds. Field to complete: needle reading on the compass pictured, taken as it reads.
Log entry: 170 °
